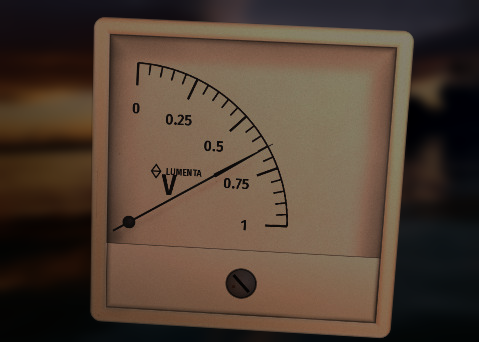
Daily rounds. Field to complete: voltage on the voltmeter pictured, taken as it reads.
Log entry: 0.65 V
